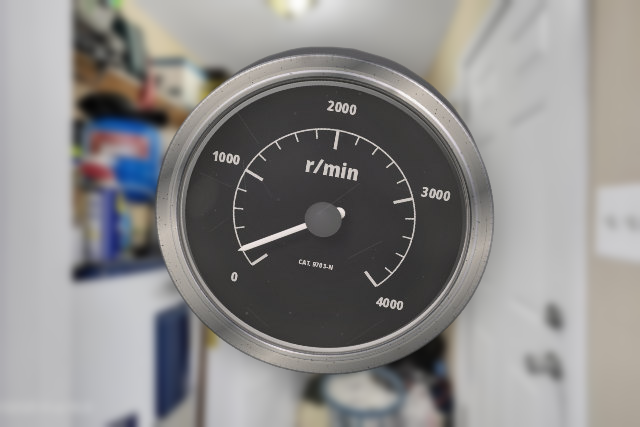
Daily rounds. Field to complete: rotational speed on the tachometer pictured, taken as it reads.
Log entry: 200 rpm
